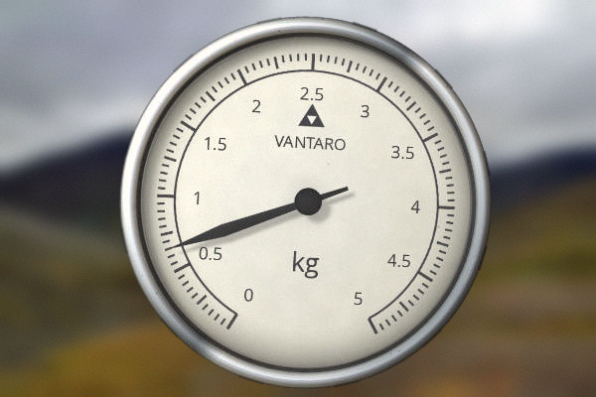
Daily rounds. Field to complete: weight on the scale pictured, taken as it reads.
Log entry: 0.65 kg
